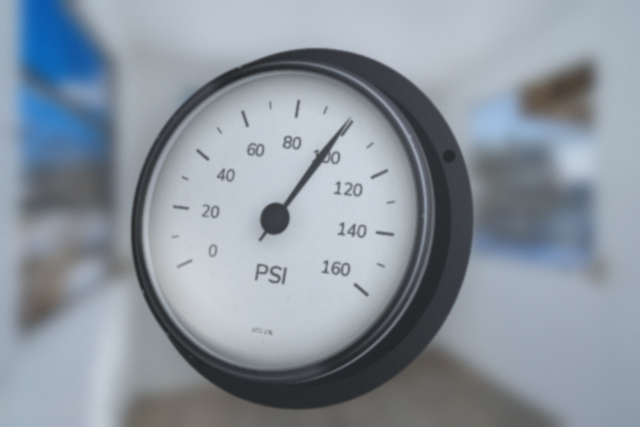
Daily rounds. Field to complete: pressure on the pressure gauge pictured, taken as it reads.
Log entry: 100 psi
